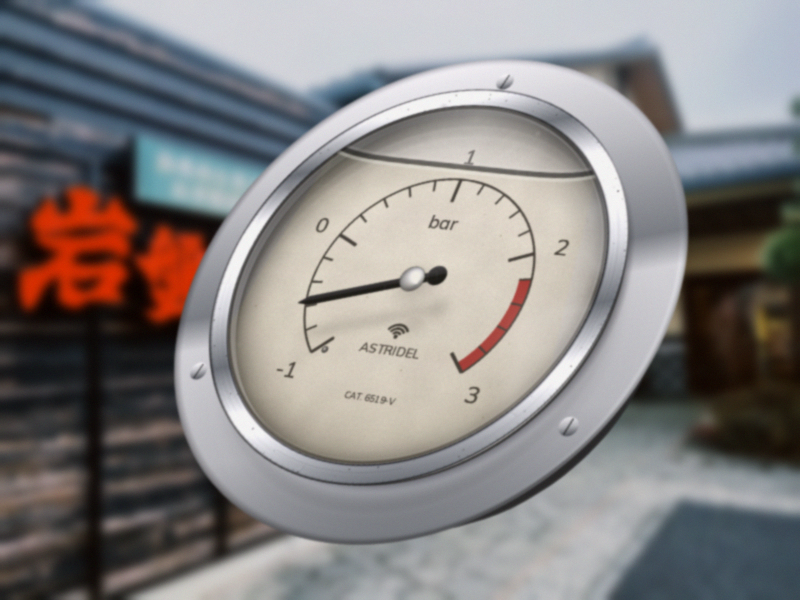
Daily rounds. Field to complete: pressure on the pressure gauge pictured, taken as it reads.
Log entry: -0.6 bar
